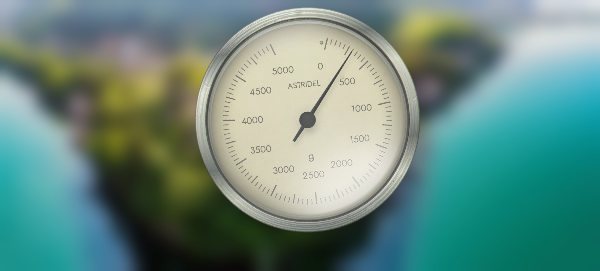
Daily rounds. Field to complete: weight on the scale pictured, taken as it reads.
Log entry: 300 g
